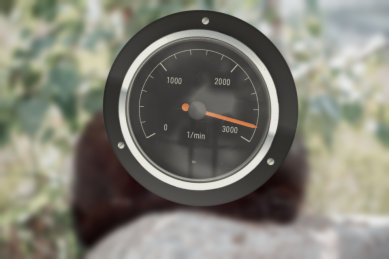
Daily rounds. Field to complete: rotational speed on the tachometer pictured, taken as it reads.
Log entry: 2800 rpm
